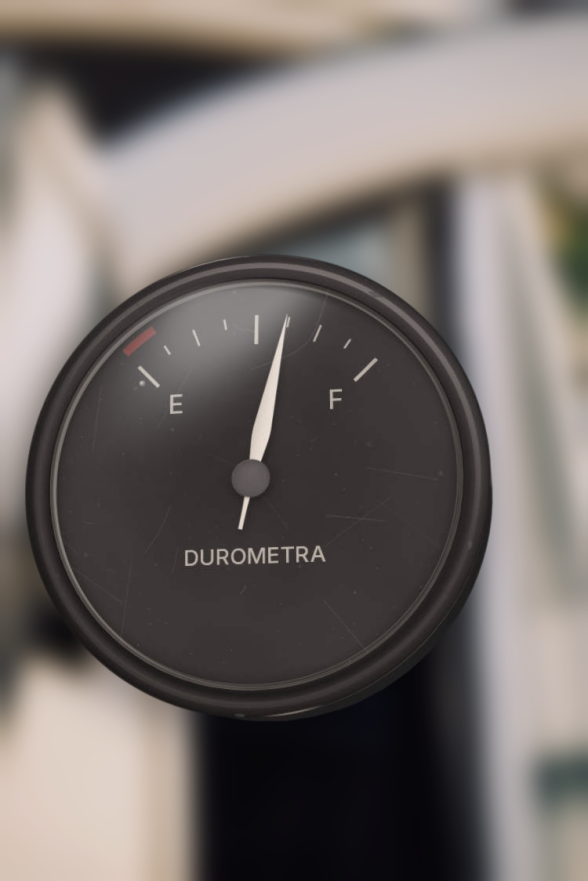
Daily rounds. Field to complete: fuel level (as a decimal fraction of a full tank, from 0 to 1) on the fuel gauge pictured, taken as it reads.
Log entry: 0.625
